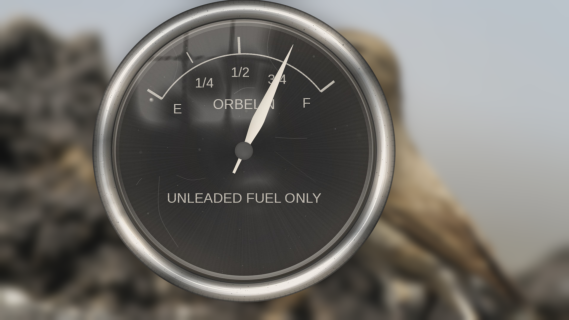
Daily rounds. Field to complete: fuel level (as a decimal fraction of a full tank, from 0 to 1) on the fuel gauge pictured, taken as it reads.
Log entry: 0.75
